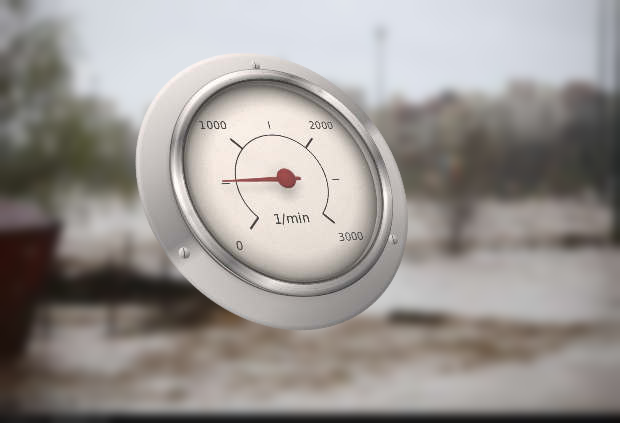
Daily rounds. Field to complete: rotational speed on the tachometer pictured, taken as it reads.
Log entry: 500 rpm
